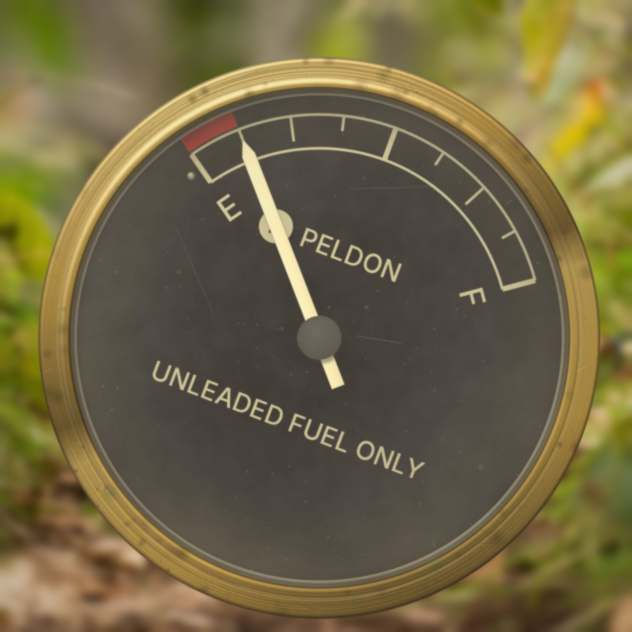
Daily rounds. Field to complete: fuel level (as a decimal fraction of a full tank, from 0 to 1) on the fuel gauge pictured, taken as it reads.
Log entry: 0.125
